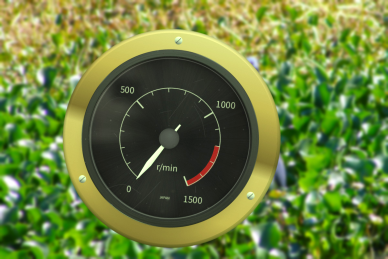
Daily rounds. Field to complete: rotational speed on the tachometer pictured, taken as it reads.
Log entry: 0 rpm
